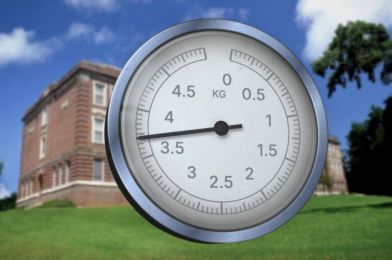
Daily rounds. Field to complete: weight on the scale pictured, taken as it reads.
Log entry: 3.7 kg
